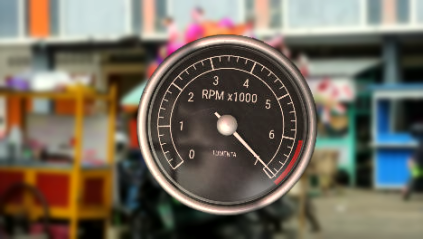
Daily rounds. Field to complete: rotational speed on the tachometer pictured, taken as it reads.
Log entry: 6900 rpm
